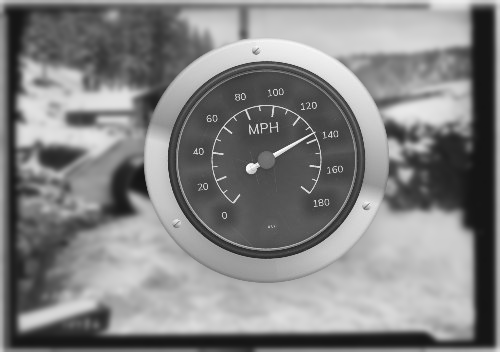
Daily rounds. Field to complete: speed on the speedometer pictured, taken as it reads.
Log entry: 135 mph
